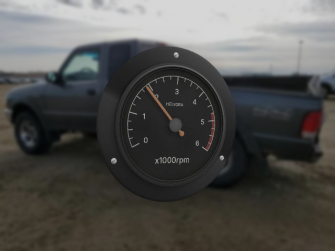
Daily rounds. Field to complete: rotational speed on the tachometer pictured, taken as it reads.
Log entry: 1875 rpm
